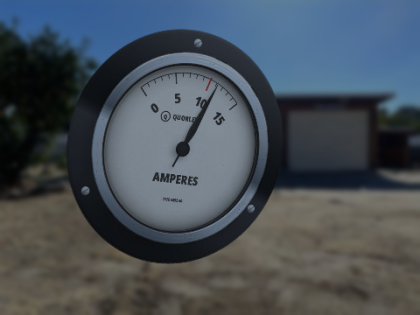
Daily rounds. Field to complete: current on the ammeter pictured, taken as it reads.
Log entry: 11 A
